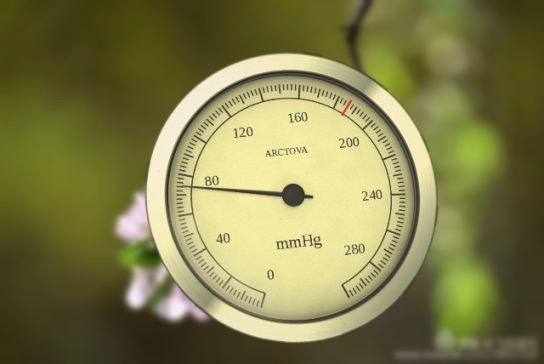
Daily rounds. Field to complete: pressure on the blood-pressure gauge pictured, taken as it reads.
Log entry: 74 mmHg
